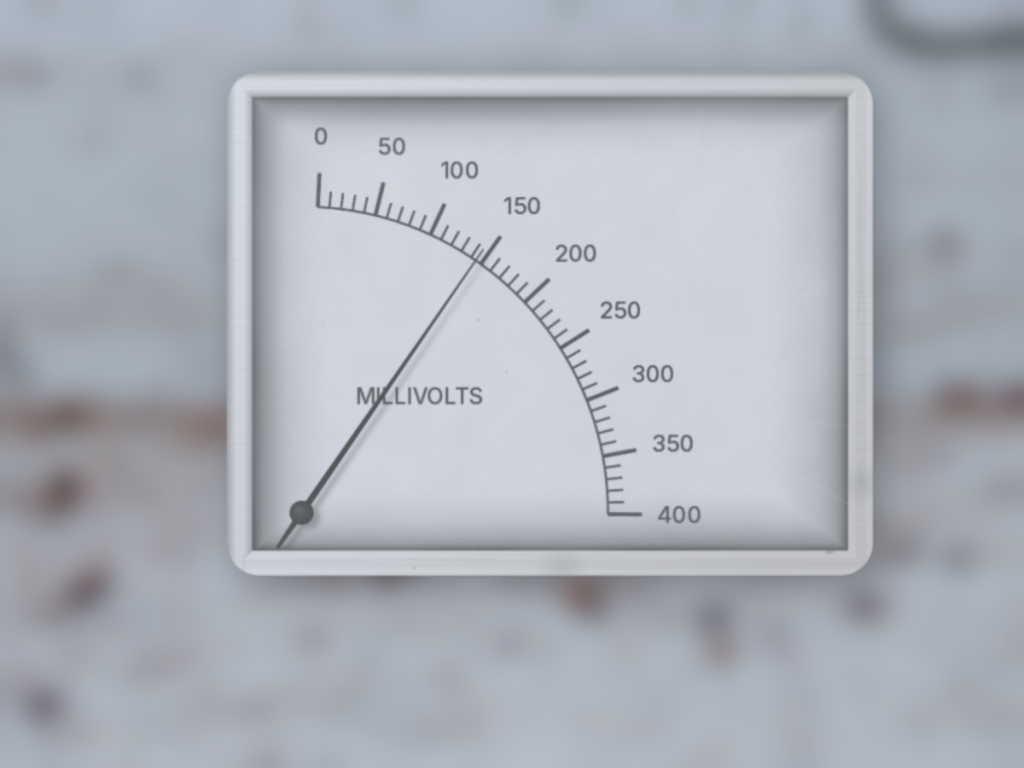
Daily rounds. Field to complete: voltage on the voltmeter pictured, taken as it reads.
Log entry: 145 mV
